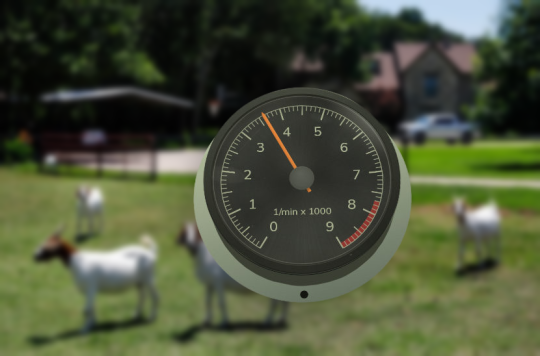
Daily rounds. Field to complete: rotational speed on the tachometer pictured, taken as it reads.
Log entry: 3600 rpm
